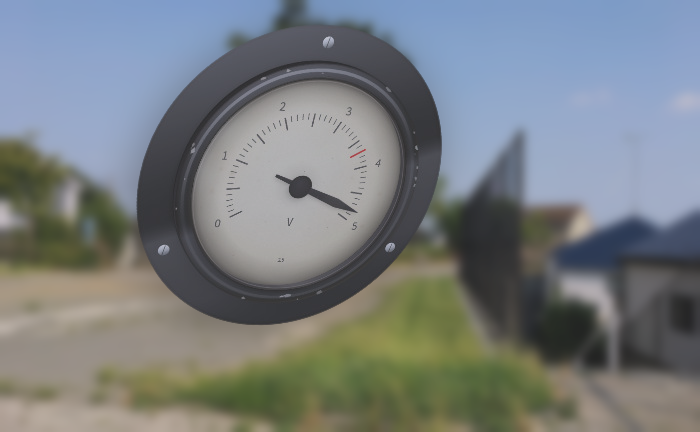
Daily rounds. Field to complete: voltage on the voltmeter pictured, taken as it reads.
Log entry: 4.8 V
